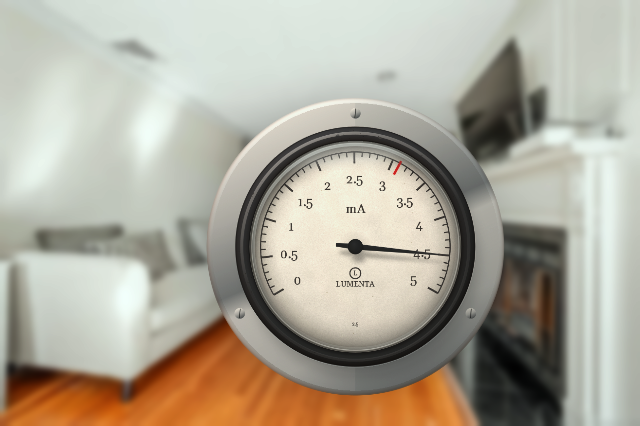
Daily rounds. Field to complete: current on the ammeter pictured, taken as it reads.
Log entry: 4.5 mA
